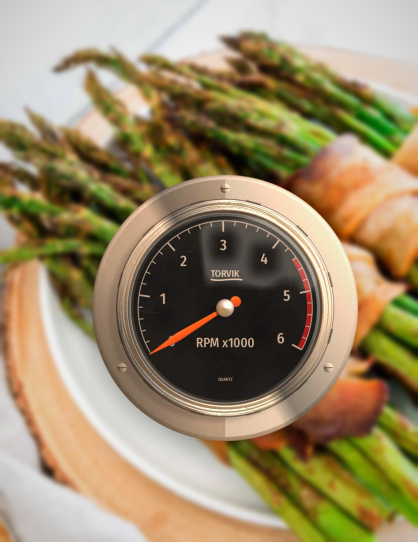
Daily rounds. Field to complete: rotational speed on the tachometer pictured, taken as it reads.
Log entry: 0 rpm
